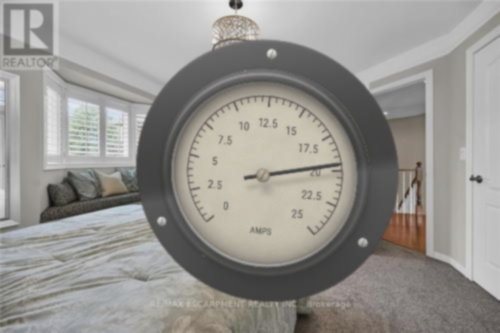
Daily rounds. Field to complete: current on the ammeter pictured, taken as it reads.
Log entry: 19.5 A
